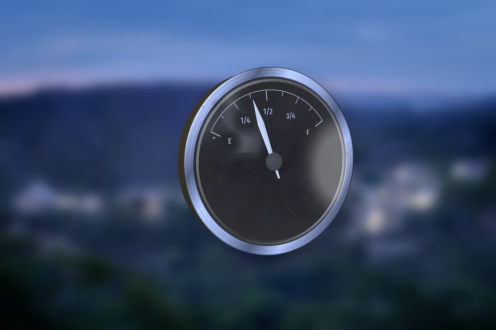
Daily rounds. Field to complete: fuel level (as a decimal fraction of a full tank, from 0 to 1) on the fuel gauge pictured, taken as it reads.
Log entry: 0.375
